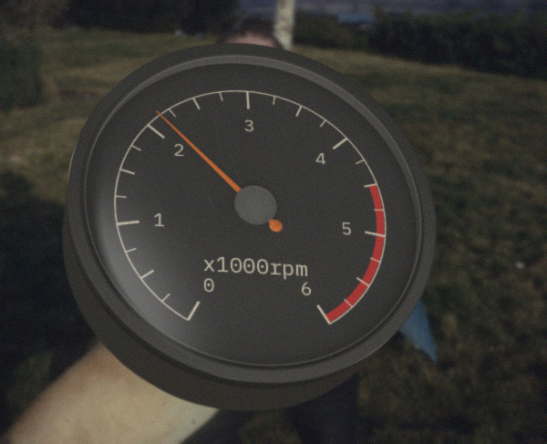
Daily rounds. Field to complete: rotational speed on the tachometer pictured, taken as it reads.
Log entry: 2125 rpm
